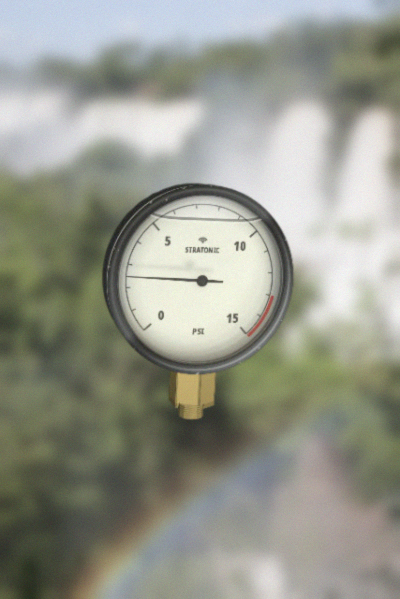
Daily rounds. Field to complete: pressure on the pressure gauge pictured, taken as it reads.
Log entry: 2.5 psi
